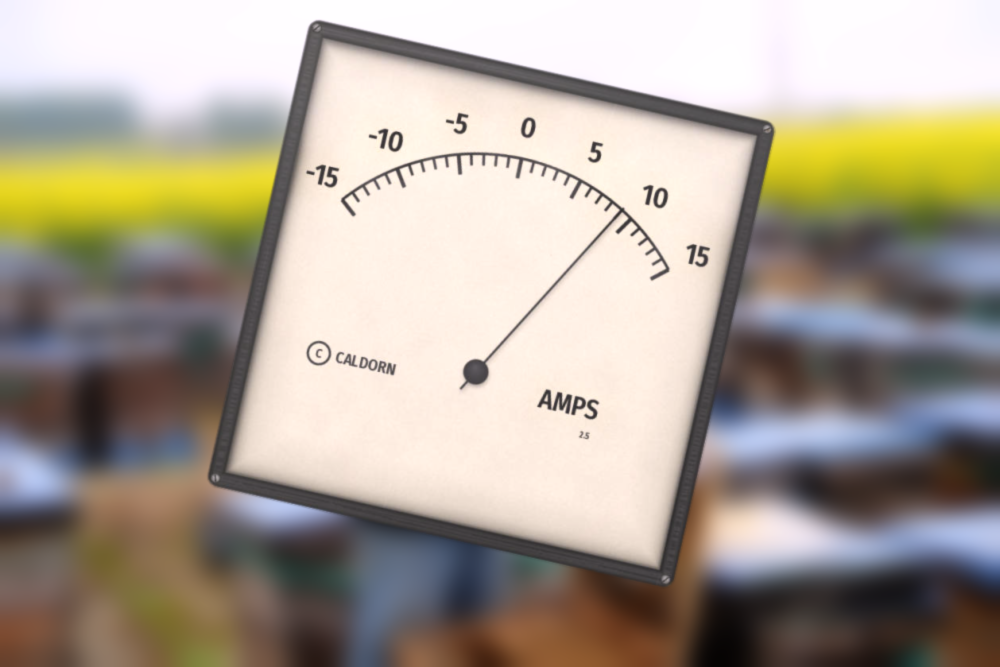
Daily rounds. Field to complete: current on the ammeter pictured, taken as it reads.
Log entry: 9 A
